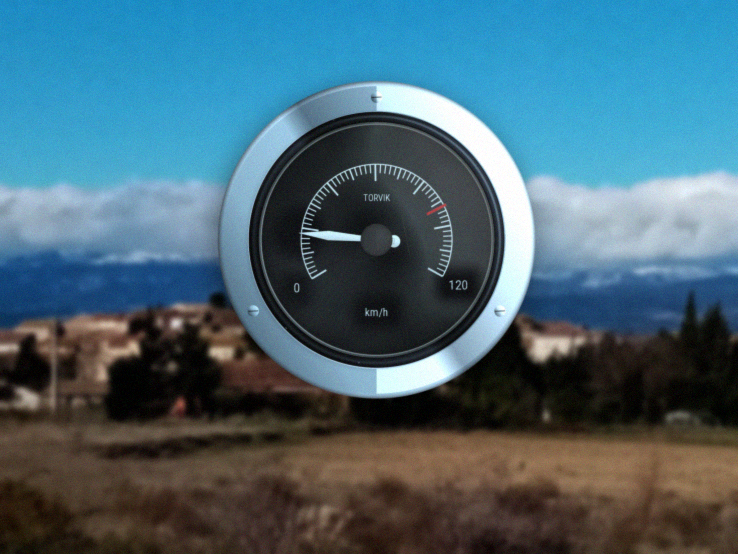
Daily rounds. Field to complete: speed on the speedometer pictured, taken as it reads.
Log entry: 18 km/h
